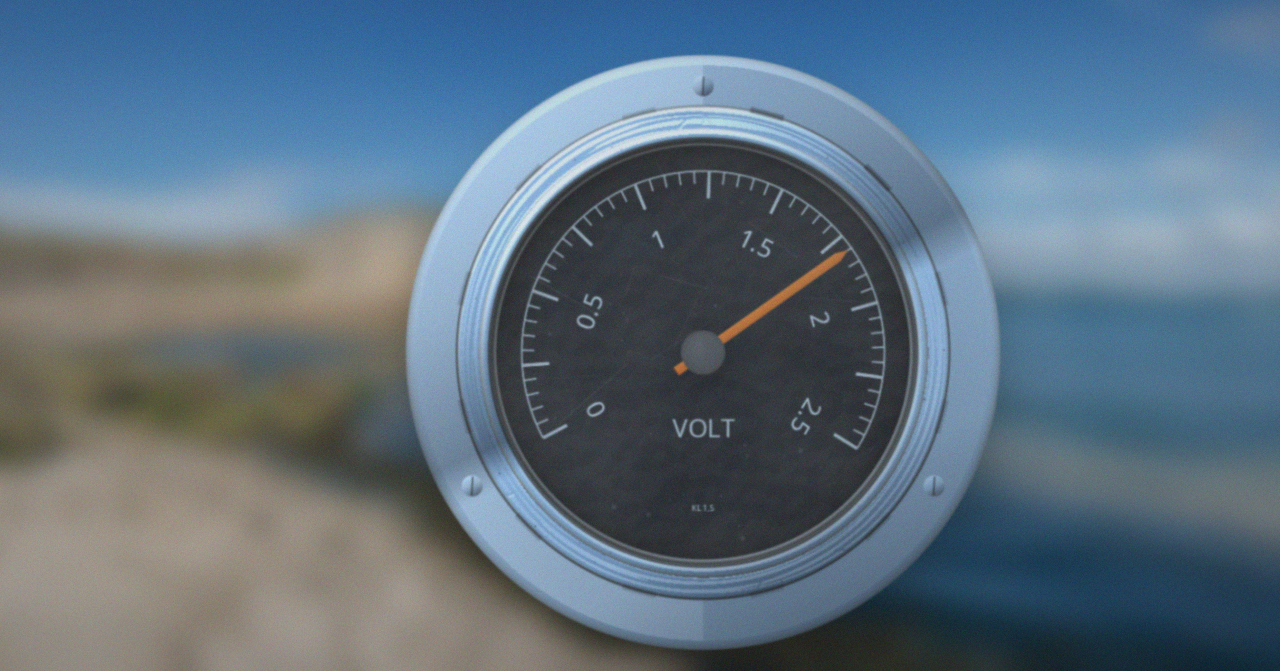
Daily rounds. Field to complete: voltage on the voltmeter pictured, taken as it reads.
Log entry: 1.8 V
